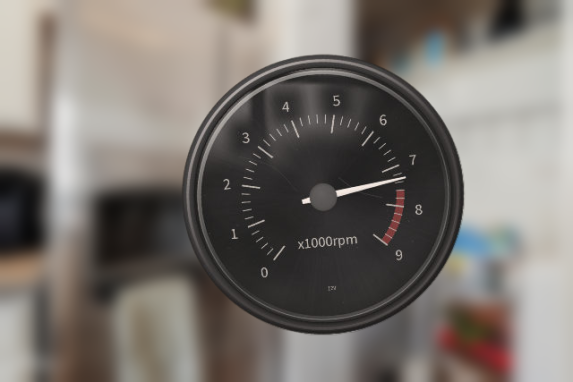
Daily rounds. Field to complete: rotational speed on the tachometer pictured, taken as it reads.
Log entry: 7300 rpm
